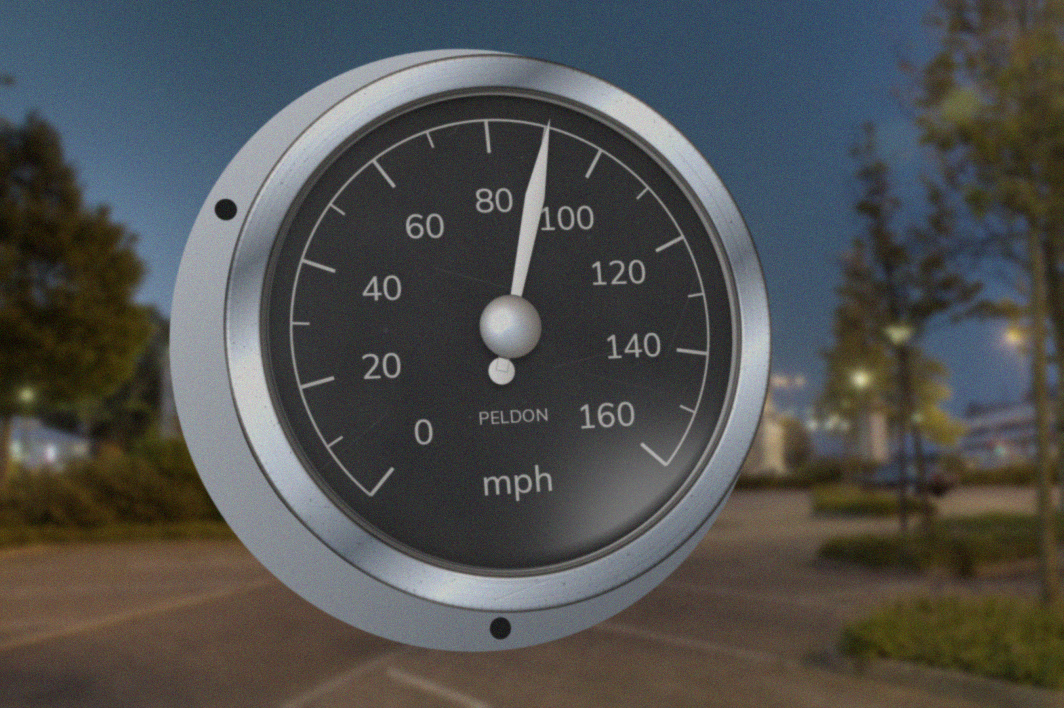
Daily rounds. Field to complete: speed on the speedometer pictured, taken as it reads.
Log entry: 90 mph
